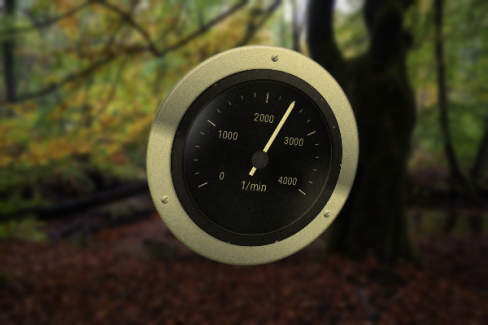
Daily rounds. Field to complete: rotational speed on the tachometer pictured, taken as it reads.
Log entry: 2400 rpm
